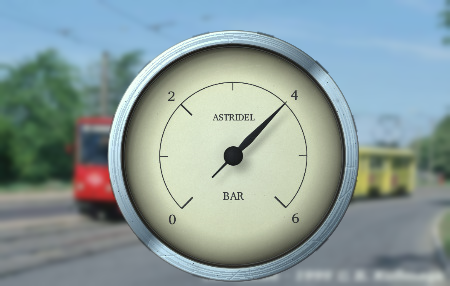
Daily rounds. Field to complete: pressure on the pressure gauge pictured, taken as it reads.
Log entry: 4 bar
